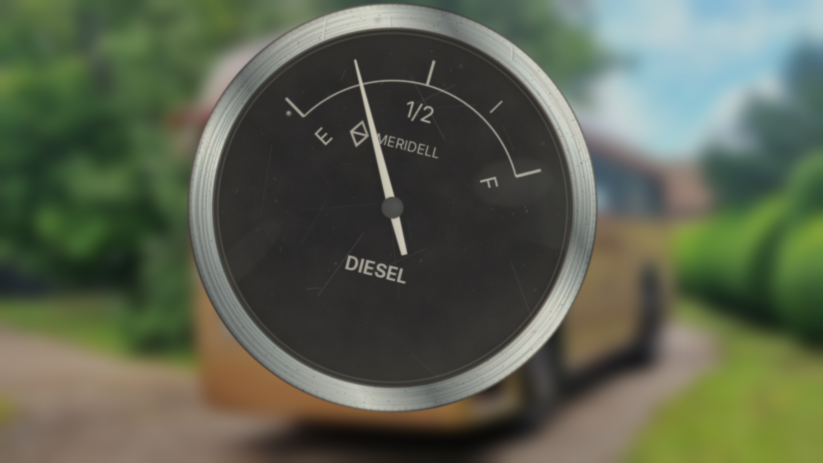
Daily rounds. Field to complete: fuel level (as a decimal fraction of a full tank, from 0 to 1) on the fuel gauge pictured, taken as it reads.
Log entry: 0.25
